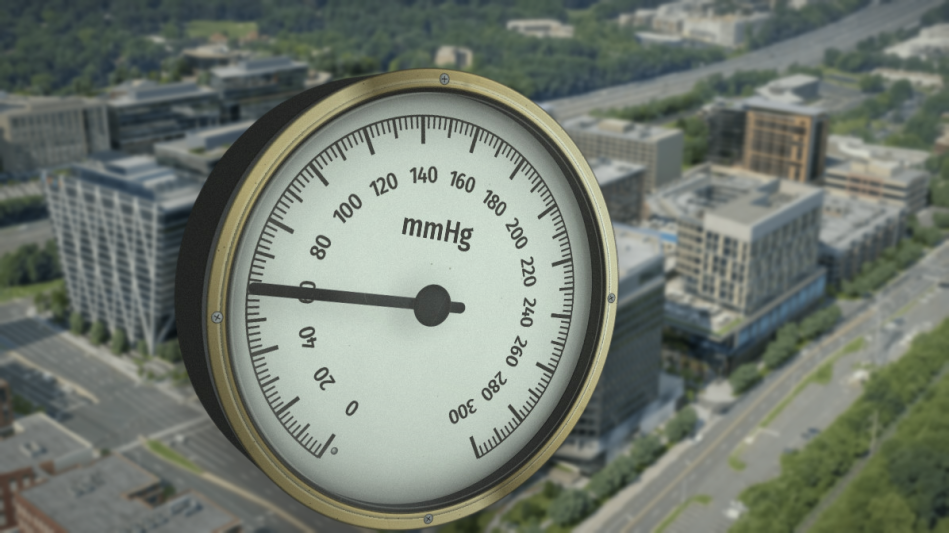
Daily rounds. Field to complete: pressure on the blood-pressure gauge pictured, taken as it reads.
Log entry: 60 mmHg
